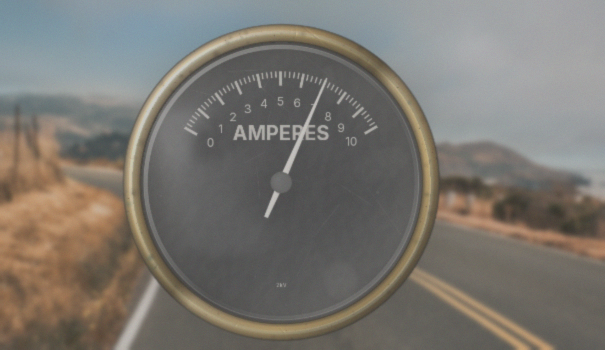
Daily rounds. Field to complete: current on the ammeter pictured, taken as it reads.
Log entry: 7 A
